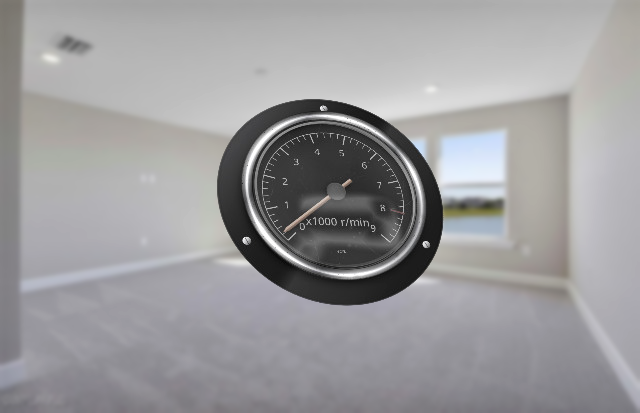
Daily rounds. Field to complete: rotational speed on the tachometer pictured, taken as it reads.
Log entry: 200 rpm
